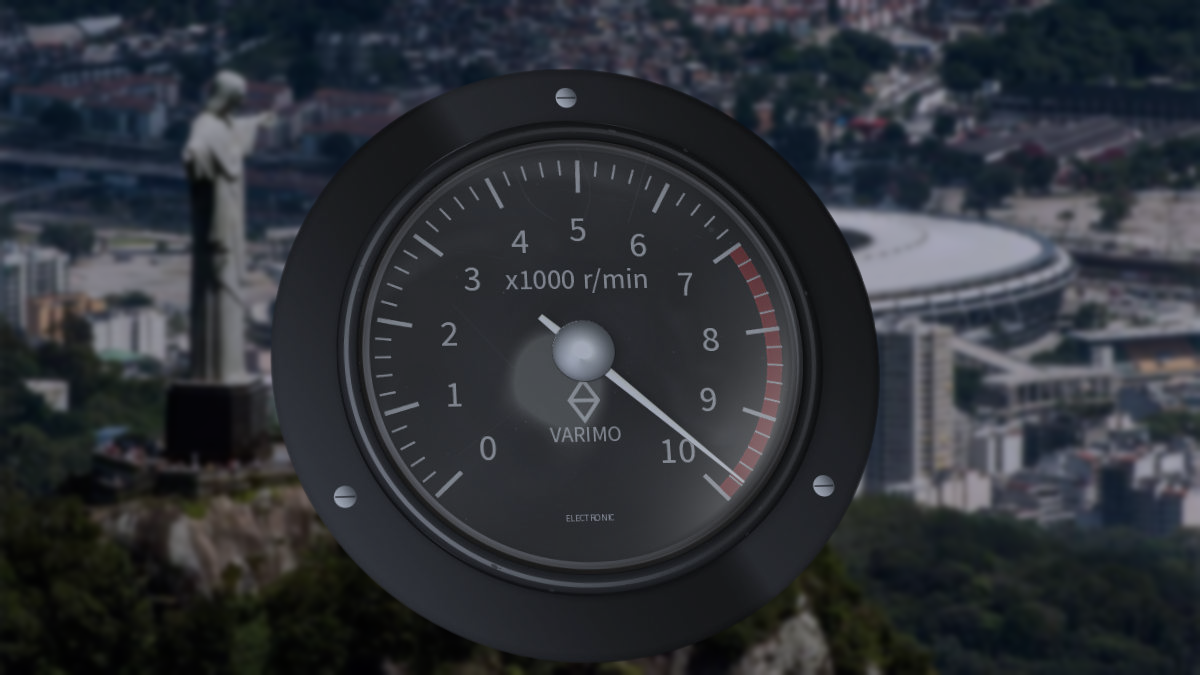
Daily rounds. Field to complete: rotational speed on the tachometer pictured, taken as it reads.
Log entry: 9800 rpm
